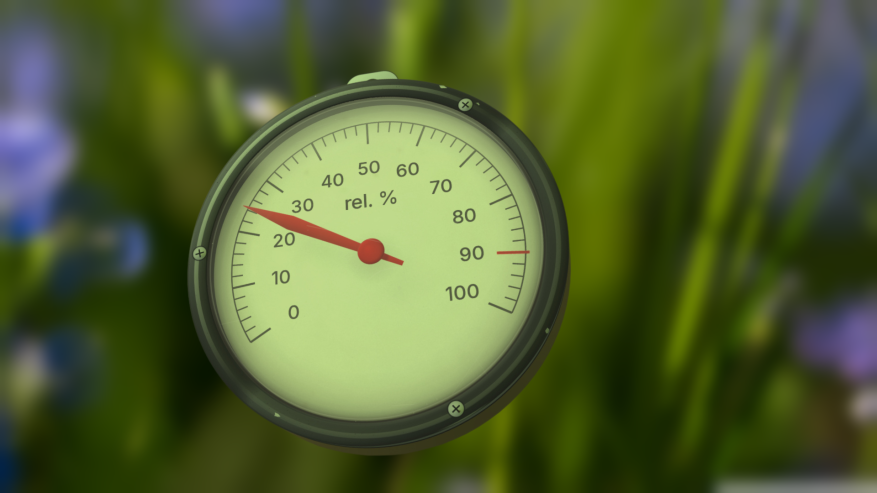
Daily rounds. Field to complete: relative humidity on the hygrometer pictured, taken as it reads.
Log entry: 24 %
